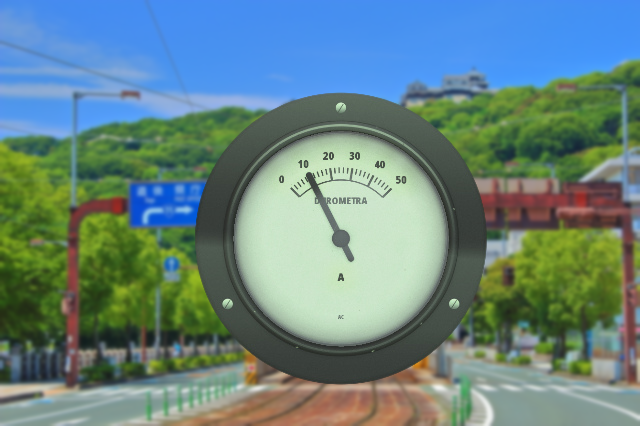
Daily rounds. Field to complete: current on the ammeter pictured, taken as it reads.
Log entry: 10 A
